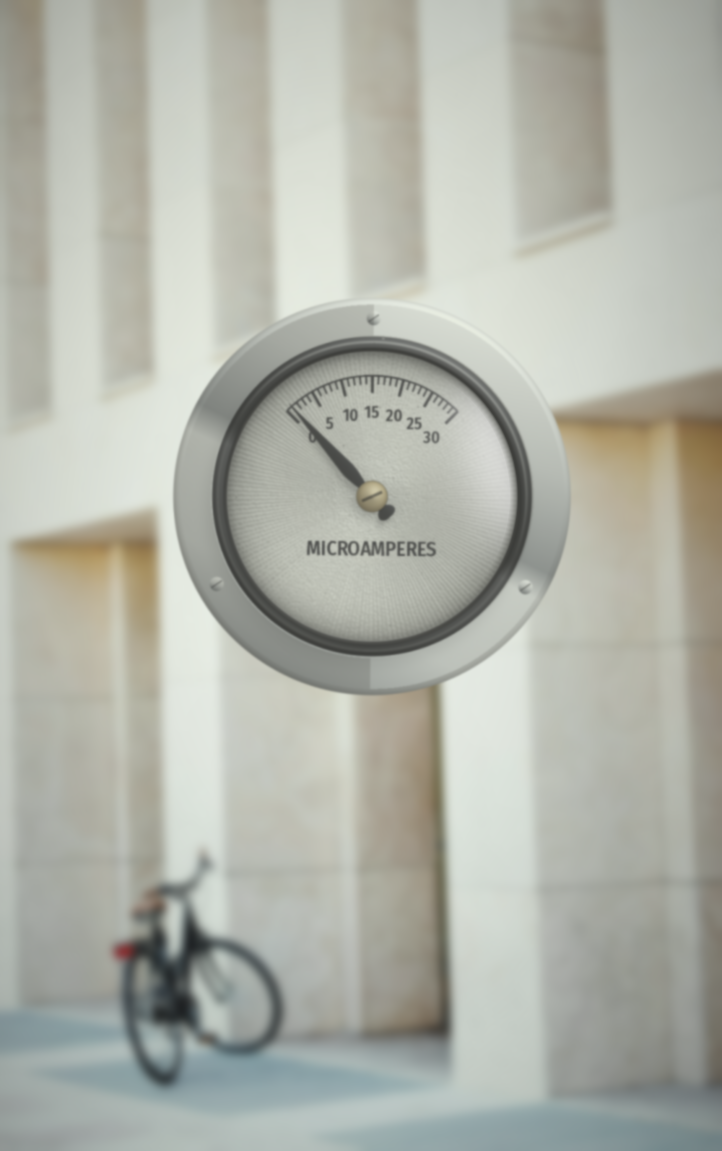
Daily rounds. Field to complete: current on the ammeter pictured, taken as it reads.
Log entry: 1 µA
